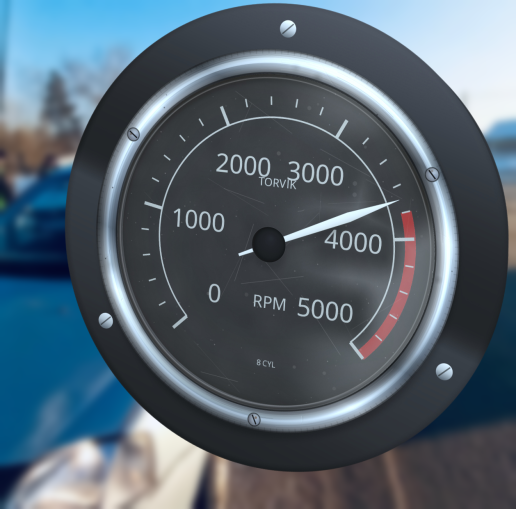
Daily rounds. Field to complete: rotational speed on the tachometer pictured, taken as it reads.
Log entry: 3700 rpm
